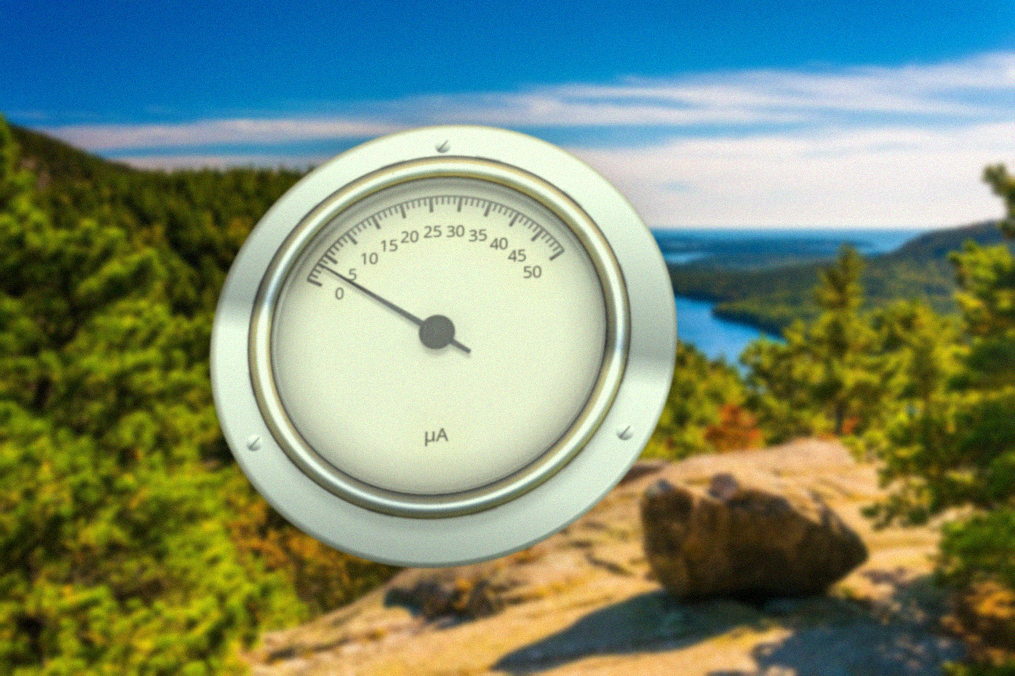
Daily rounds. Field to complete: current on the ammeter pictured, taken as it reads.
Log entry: 3 µA
